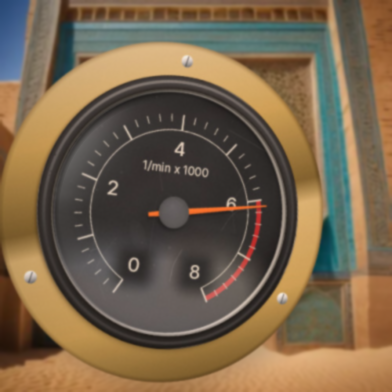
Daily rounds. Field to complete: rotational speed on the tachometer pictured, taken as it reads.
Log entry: 6100 rpm
